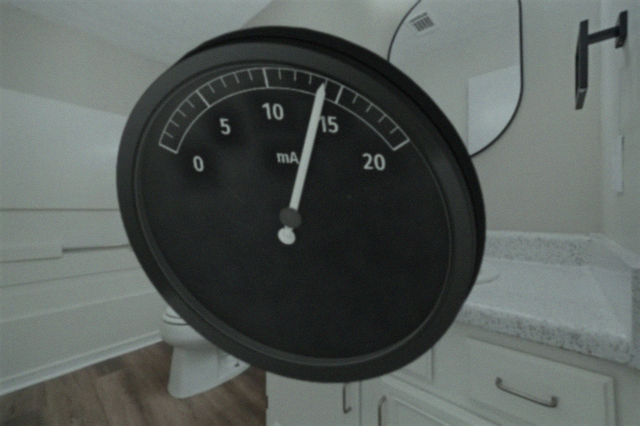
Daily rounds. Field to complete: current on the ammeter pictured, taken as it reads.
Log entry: 14 mA
